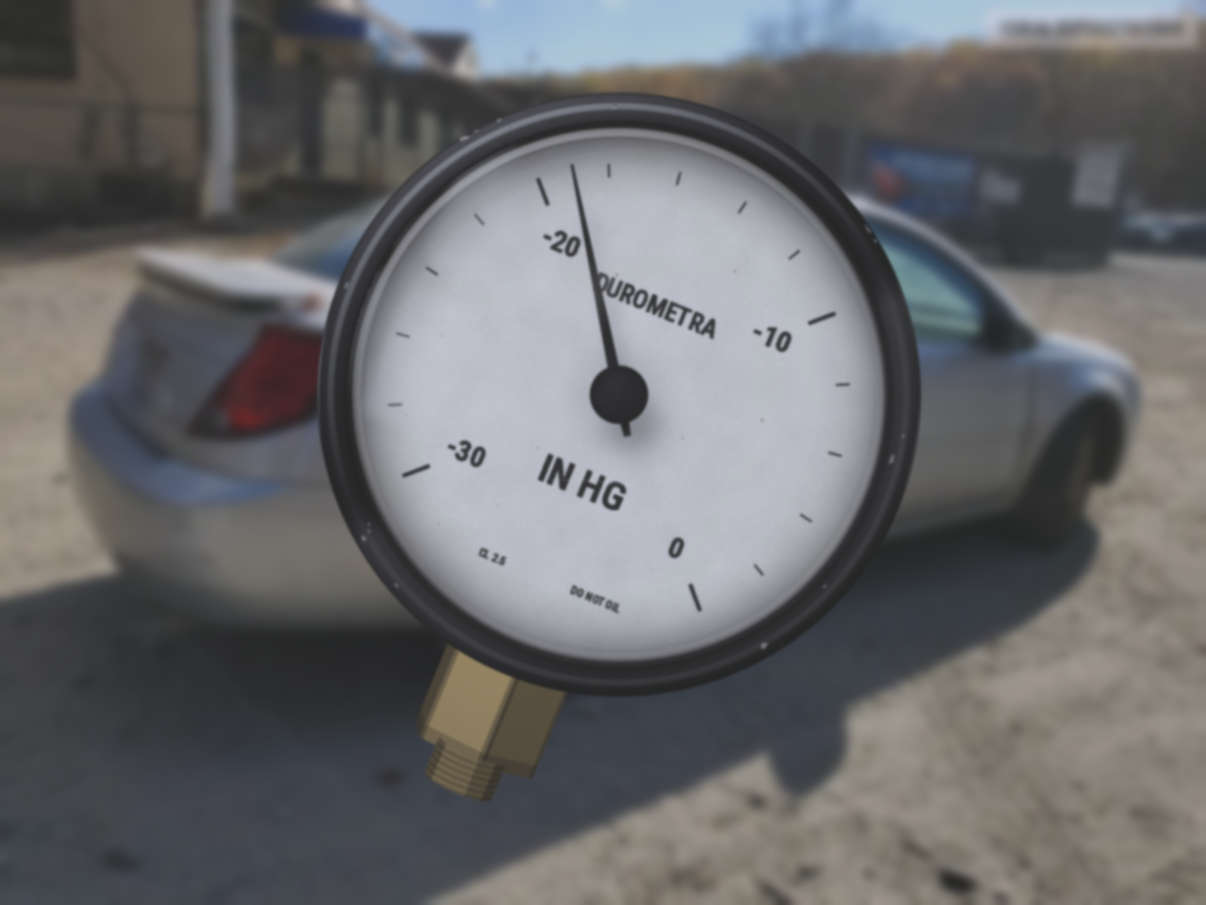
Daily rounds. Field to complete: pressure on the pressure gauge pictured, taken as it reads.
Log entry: -19 inHg
